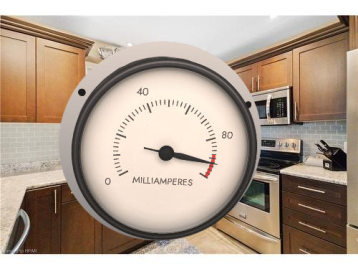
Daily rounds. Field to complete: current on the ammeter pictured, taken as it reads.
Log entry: 92 mA
